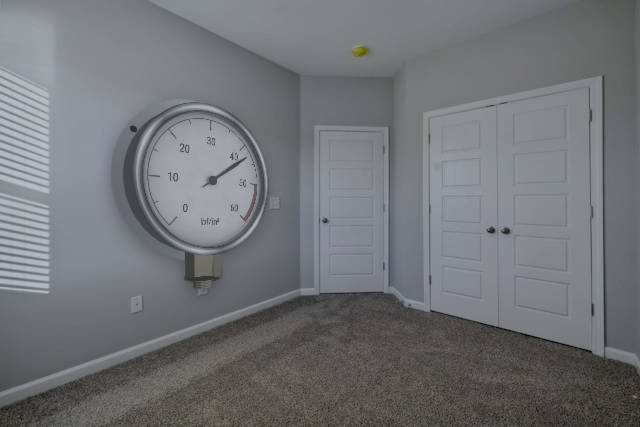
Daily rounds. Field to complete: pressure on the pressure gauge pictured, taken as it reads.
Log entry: 42.5 psi
